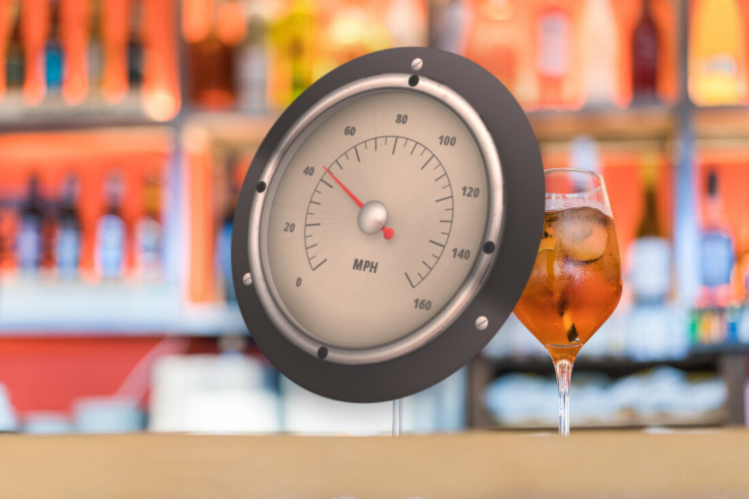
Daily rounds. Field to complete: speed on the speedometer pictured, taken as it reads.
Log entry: 45 mph
